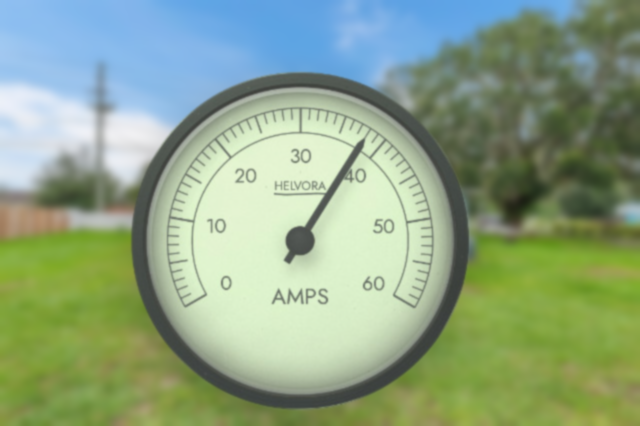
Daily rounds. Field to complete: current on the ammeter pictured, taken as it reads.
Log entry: 38 A
